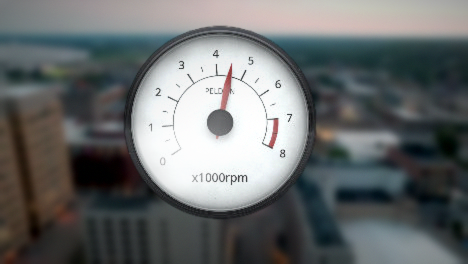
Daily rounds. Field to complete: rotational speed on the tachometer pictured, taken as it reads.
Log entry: 4500 rpm
